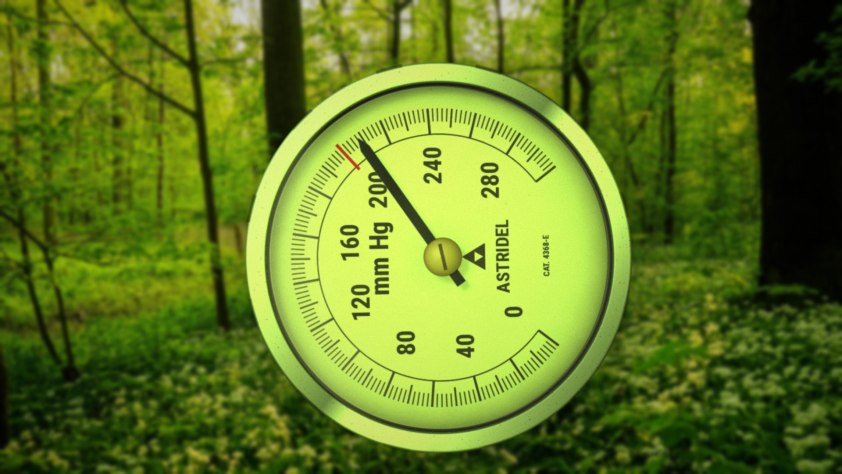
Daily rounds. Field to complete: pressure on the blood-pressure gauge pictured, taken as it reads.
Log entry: 208 mmHg
